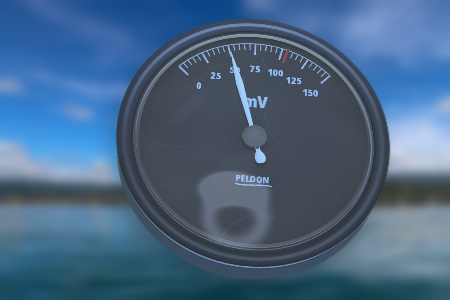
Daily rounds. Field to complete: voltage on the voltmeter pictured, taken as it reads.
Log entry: 50 mV
